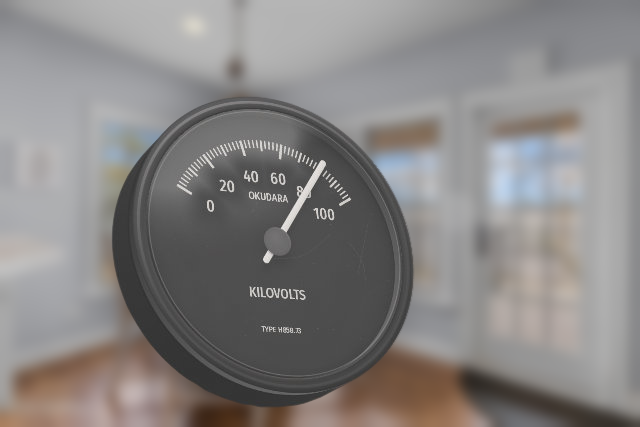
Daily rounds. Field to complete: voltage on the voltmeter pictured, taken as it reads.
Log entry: 80 kV
